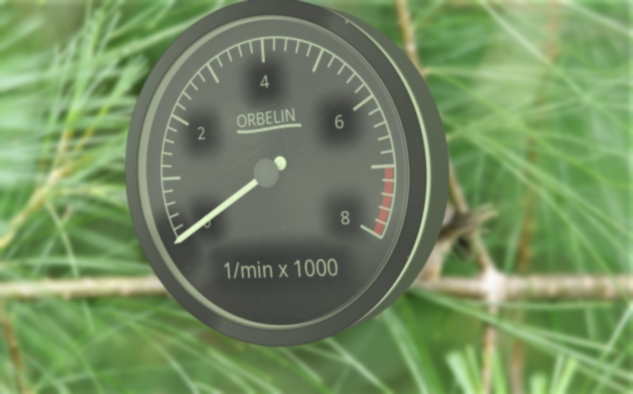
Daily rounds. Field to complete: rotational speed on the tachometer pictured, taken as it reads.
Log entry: 0 rpm
